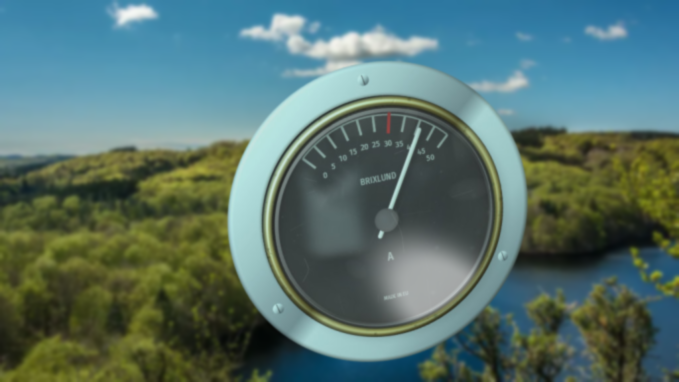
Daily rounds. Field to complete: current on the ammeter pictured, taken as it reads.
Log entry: 40 A
